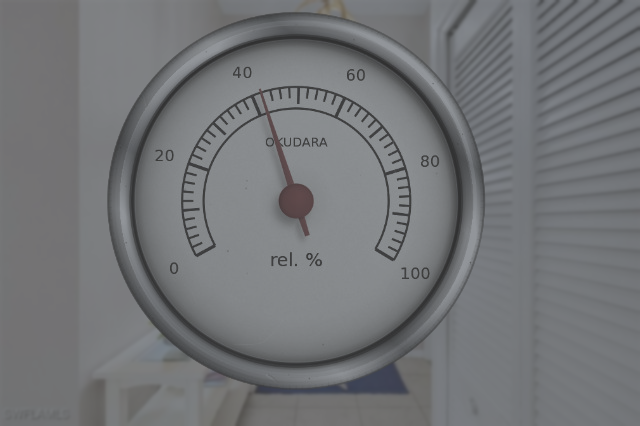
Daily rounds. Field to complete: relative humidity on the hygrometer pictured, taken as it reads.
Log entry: 42 %
